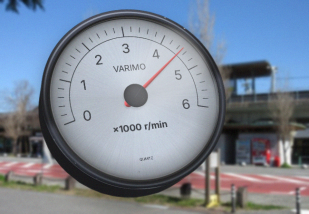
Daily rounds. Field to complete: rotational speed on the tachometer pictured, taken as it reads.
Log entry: 4500 rpm
